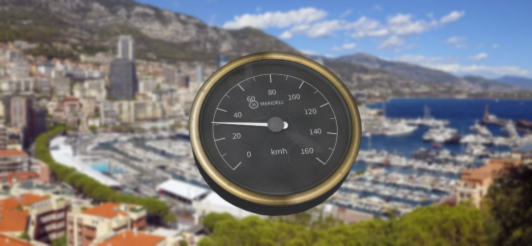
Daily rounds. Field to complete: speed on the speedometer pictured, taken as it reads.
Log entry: 30 km/h
